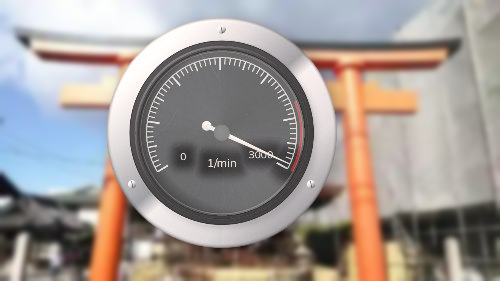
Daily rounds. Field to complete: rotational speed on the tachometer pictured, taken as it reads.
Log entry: 2950 rpm
